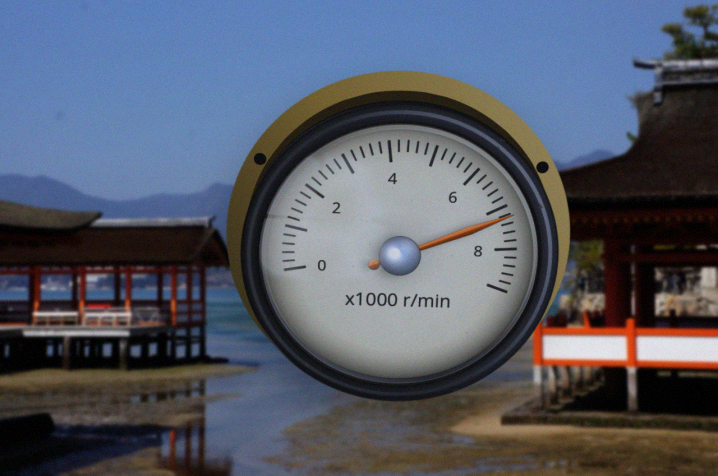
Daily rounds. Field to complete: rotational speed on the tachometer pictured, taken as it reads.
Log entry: 7200 rpm
